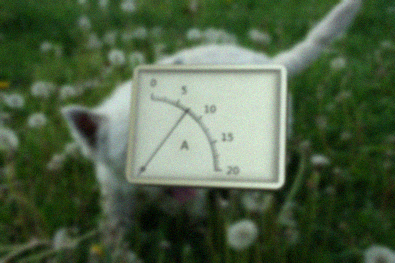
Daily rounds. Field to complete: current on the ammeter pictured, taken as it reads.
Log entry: 7.5 A
